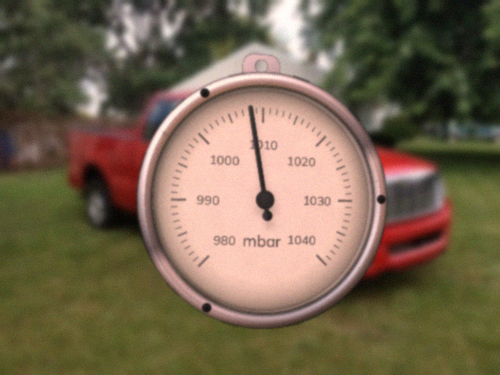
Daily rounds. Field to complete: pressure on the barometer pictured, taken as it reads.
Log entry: 1008 mbar
